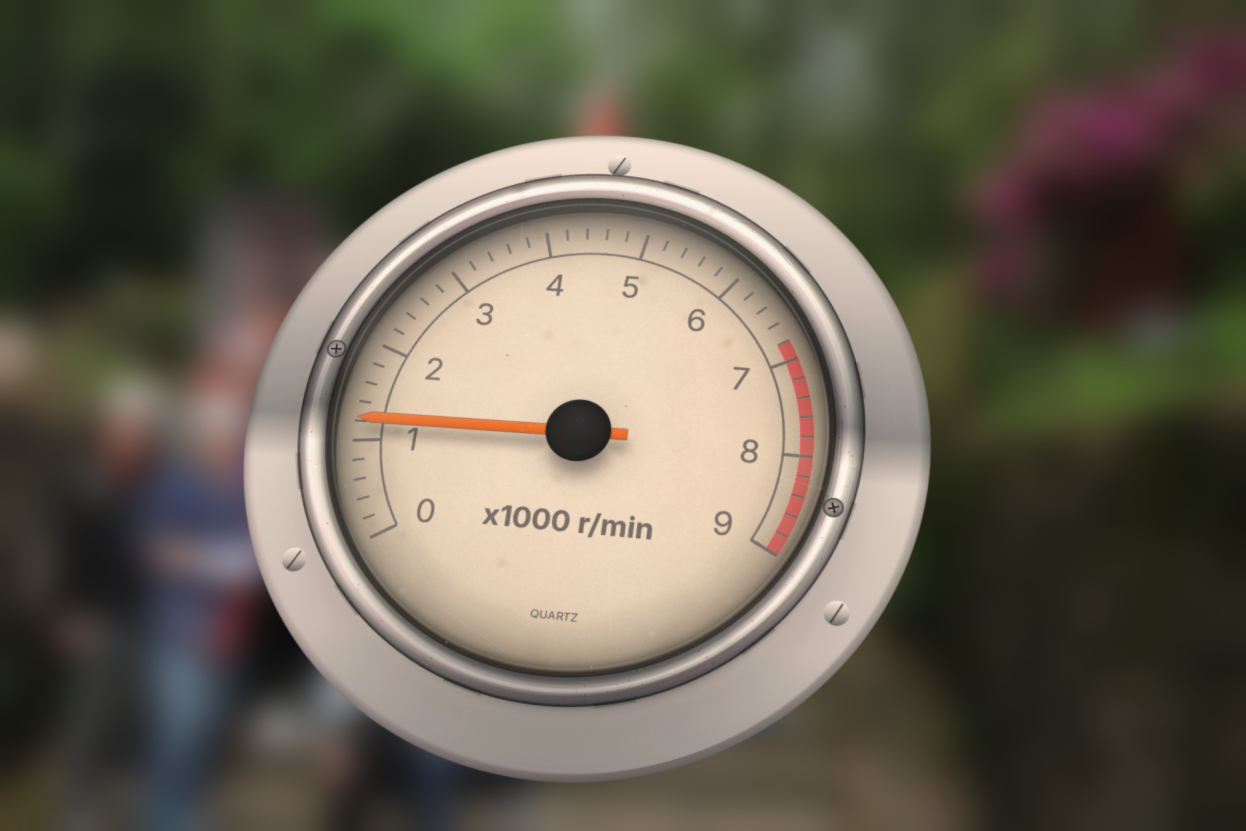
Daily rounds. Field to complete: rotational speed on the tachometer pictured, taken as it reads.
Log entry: 1200 rpm
